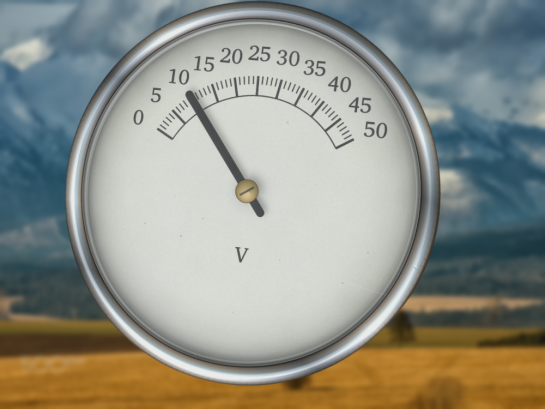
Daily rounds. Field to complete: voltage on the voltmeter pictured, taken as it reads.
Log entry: 10 V
